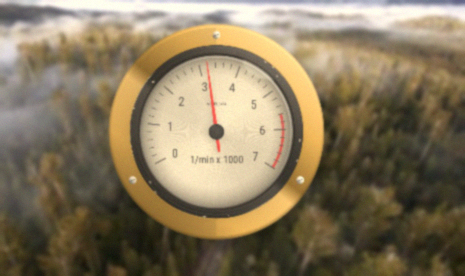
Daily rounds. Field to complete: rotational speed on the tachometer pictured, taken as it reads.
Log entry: 3200 rpm
